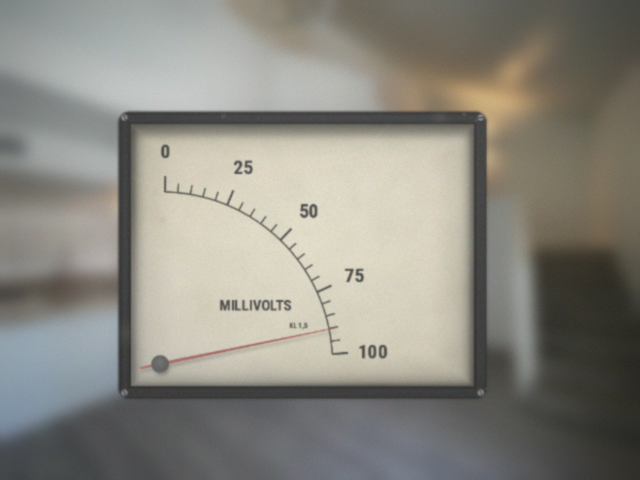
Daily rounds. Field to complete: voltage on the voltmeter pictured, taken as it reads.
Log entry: 90 mV
